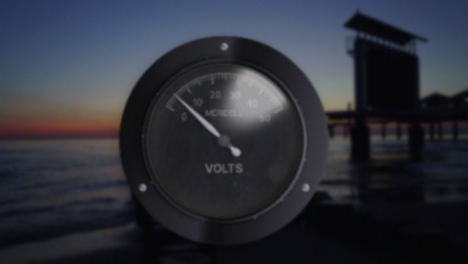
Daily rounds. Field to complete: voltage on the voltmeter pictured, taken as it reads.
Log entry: 5 V
